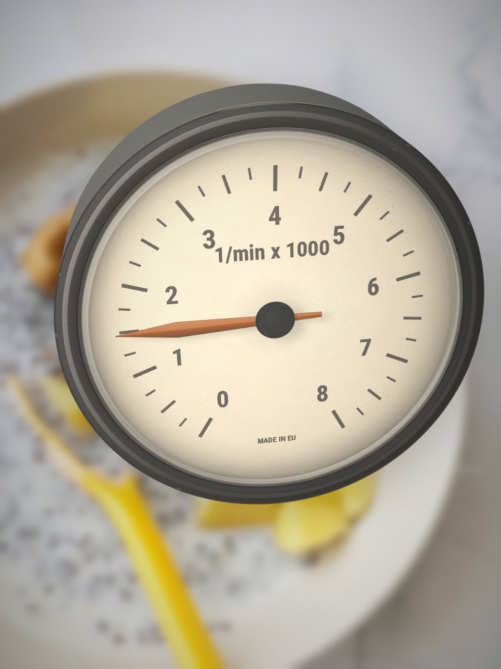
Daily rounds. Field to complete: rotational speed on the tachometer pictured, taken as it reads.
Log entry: 1500 rpm
